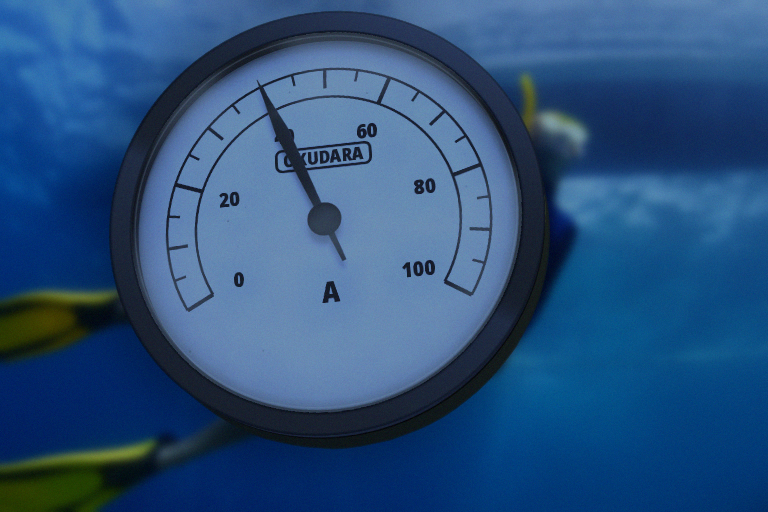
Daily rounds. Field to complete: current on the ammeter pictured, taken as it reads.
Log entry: 40 A
